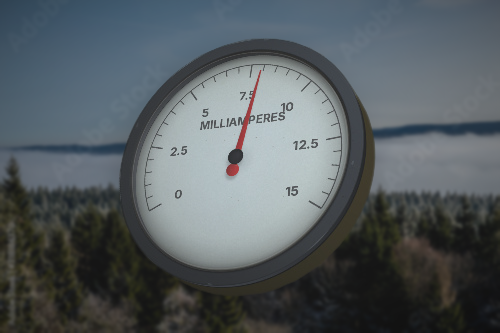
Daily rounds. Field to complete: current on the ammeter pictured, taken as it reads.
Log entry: 8 mA
